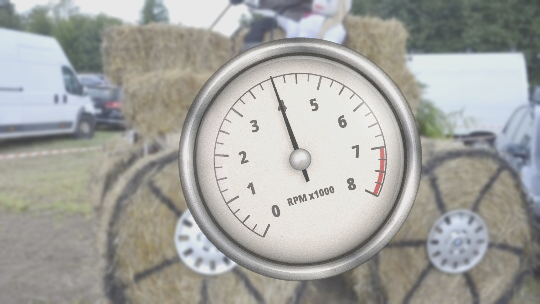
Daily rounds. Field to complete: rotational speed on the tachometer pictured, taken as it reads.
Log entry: 4000 rpm
